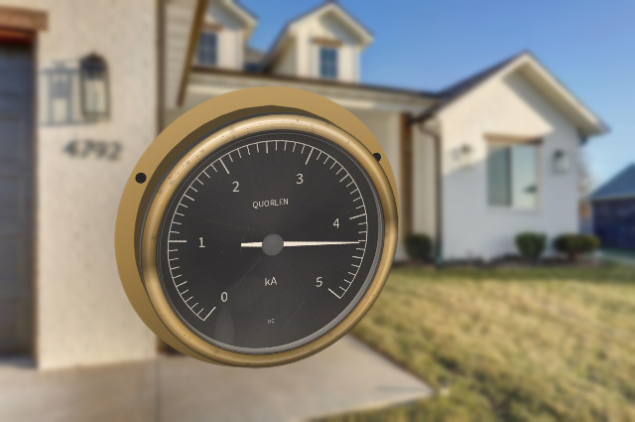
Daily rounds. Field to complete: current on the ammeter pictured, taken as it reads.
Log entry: 4.3 kA
